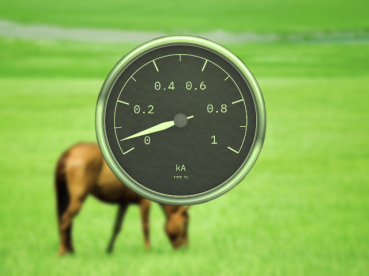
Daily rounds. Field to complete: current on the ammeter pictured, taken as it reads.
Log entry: 0.05 kA
